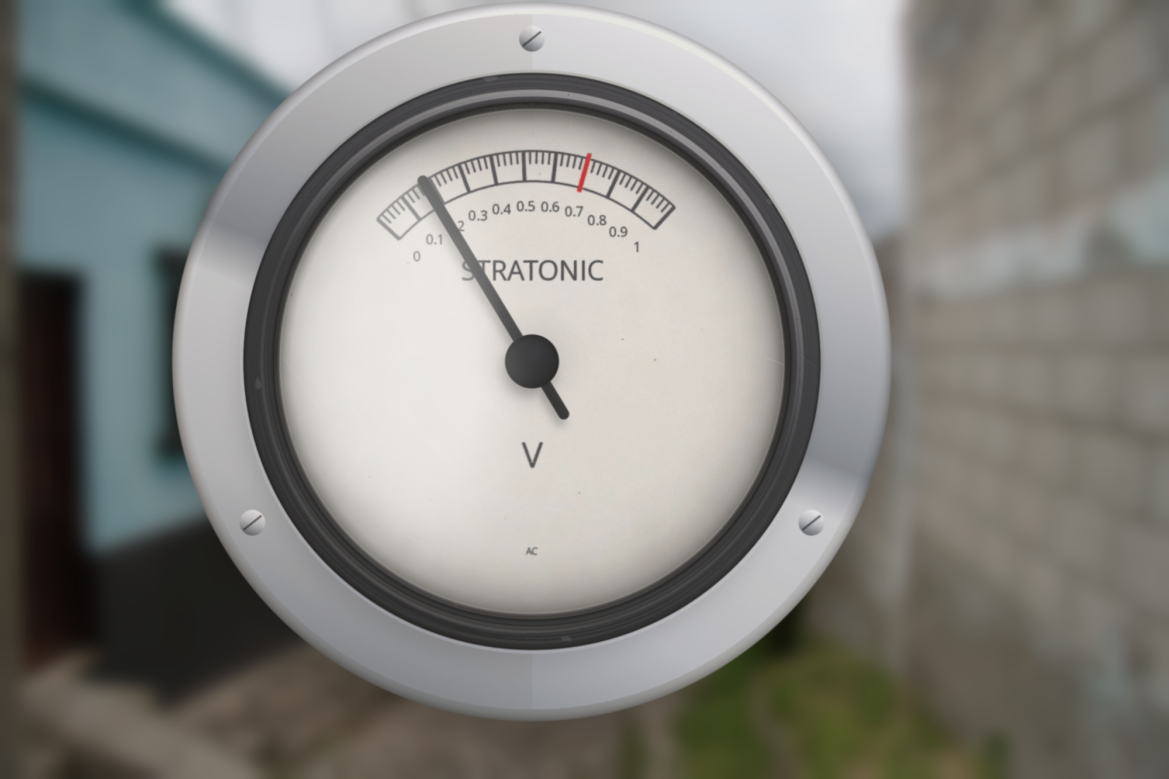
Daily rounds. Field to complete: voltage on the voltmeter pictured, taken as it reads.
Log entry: 0.18 V
